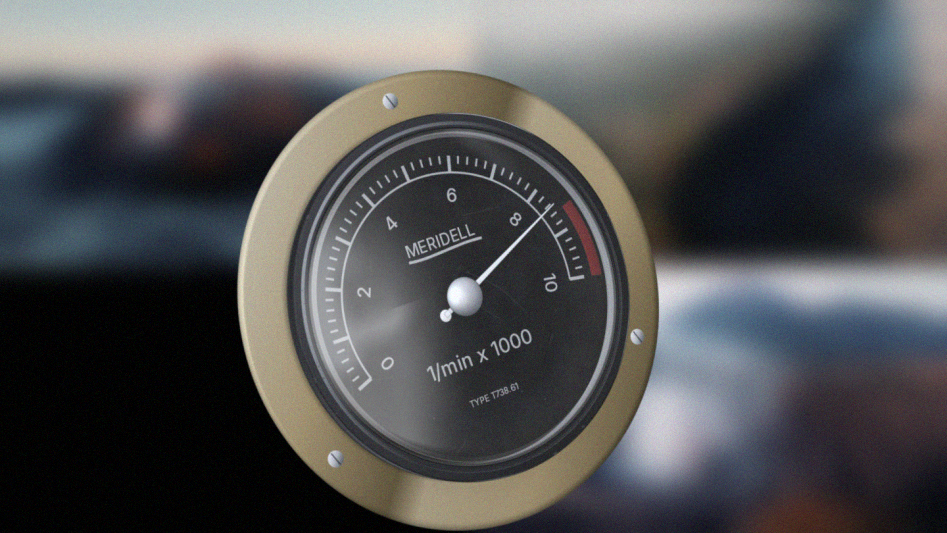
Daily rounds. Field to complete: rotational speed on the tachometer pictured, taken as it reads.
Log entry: 8400 rpm
